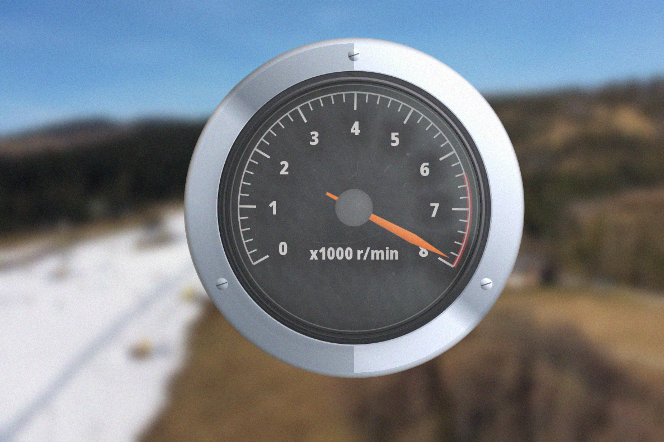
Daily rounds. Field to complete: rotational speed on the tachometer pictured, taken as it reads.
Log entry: 7900 rpm
